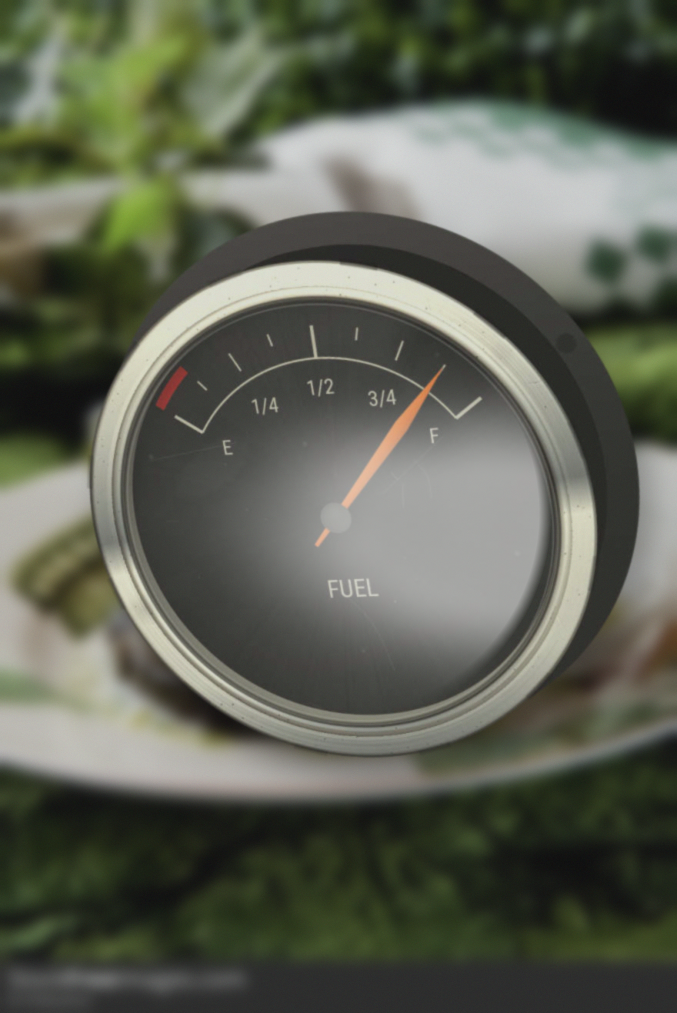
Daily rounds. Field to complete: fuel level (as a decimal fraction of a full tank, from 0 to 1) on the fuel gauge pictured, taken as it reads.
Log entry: 0.875
